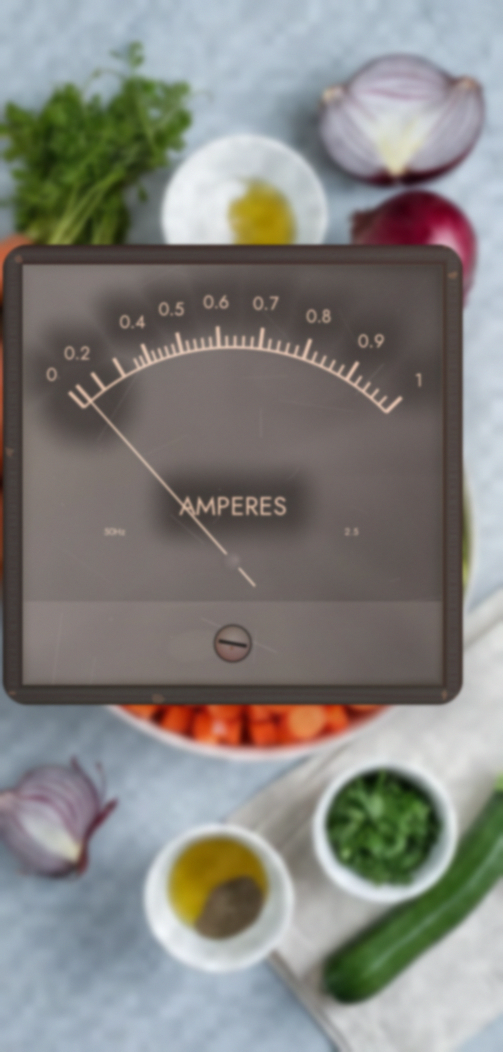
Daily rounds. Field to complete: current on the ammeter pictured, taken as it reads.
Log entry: 0.1 A
